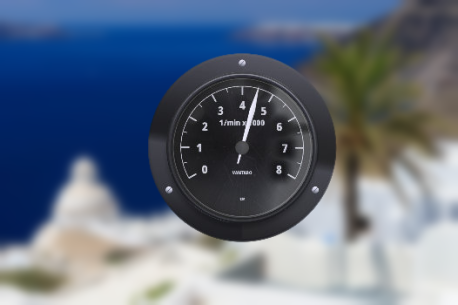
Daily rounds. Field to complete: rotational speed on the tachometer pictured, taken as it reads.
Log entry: 4500 rpm
